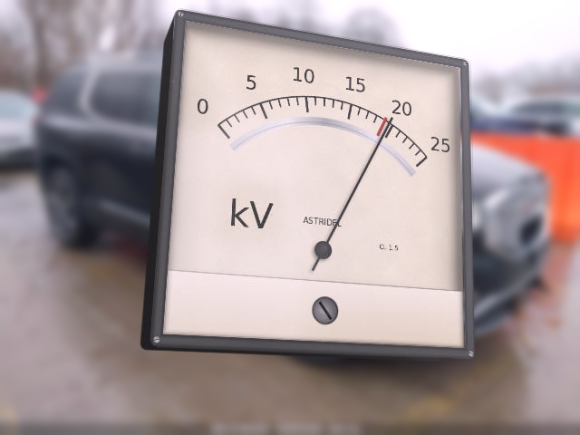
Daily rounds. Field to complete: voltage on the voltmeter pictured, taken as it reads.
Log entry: 19.5 kV
